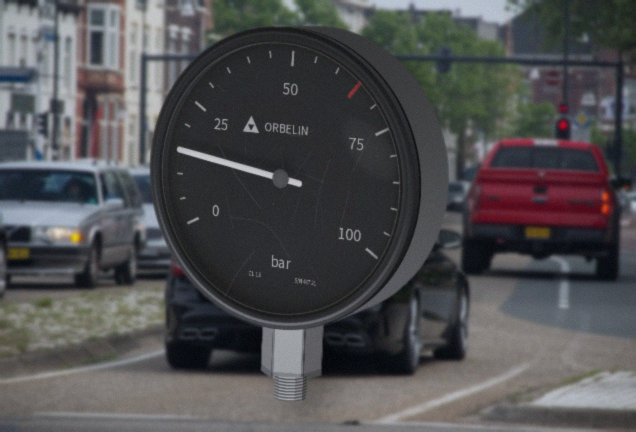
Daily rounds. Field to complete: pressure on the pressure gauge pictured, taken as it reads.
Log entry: 15 bar
